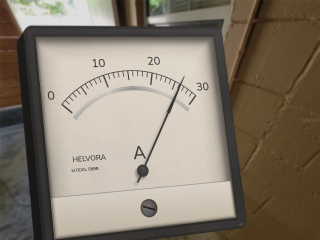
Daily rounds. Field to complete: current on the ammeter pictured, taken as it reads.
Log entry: 26 A
